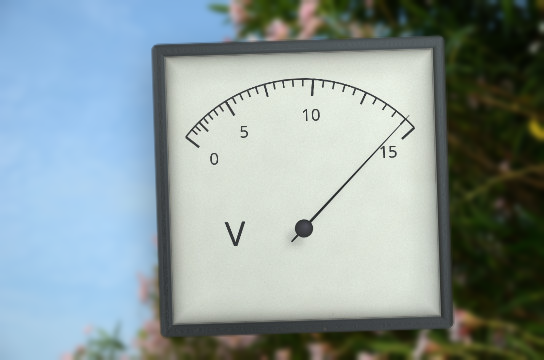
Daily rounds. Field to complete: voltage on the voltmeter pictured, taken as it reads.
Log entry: 14.5 V
